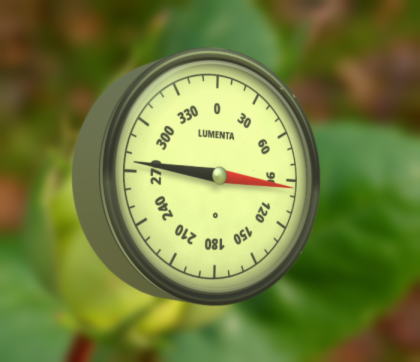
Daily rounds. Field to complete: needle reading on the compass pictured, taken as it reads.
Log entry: 95 °
